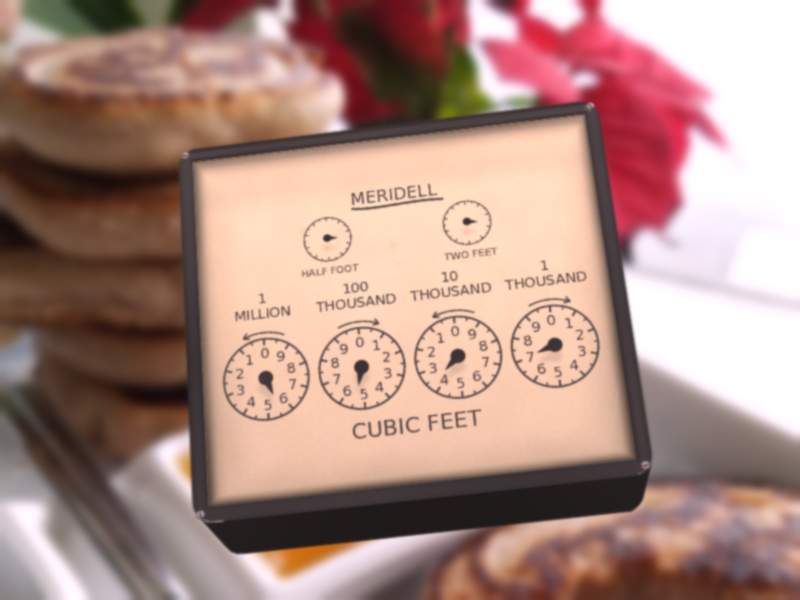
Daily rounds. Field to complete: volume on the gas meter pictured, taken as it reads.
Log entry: 553700 ft³
